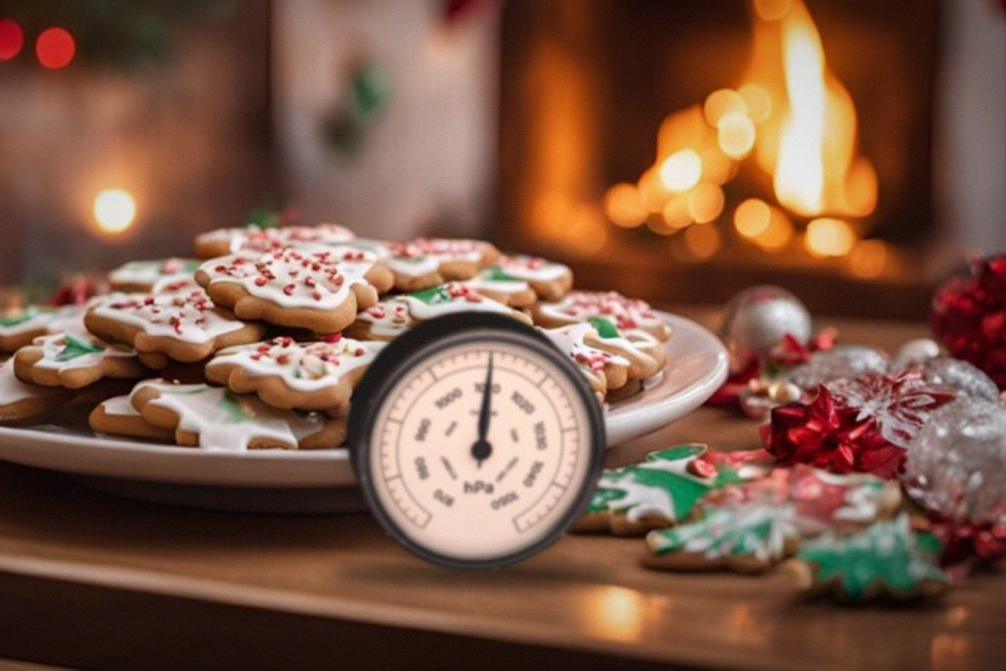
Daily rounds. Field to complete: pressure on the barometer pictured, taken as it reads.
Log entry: 1010 hPa
